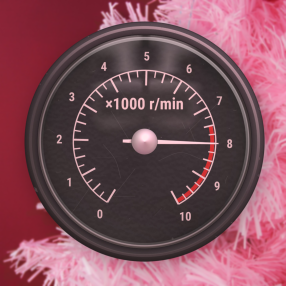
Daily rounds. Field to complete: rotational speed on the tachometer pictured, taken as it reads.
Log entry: 8000 rpm
